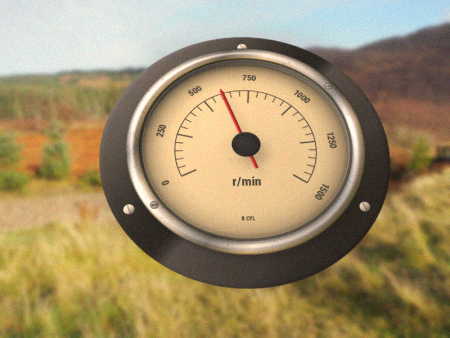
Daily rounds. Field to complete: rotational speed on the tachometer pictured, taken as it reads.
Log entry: 600 rpm
